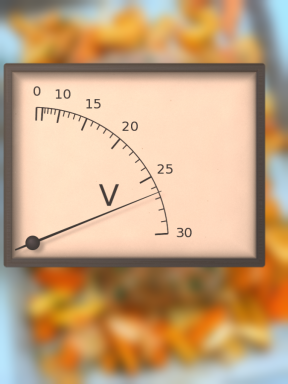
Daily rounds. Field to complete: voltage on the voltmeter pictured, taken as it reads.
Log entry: 26.5 V
